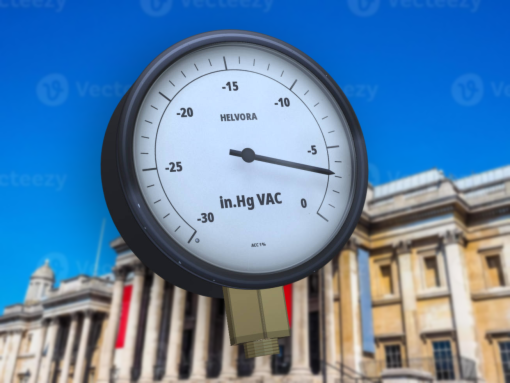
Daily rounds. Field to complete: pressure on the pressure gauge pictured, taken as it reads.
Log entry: -3 inHg
